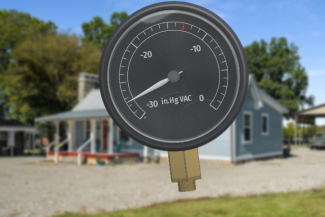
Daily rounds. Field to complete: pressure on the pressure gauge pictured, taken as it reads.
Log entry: -27.5 inHg
